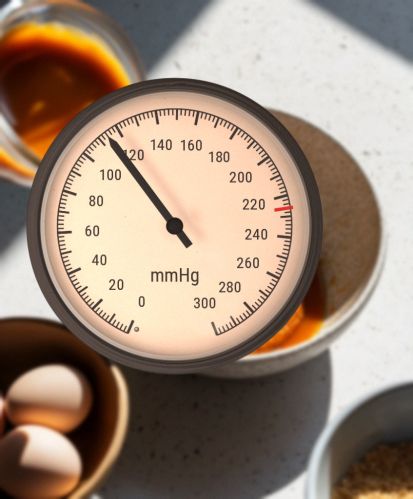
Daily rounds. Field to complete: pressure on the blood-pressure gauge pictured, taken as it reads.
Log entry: 114 mmHg
